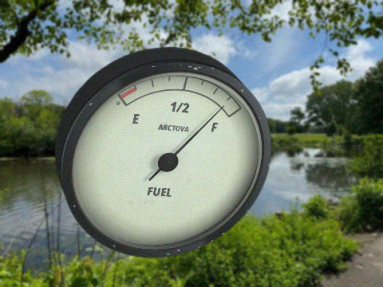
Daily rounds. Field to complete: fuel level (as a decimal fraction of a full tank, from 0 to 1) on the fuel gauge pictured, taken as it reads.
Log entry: 0.875
